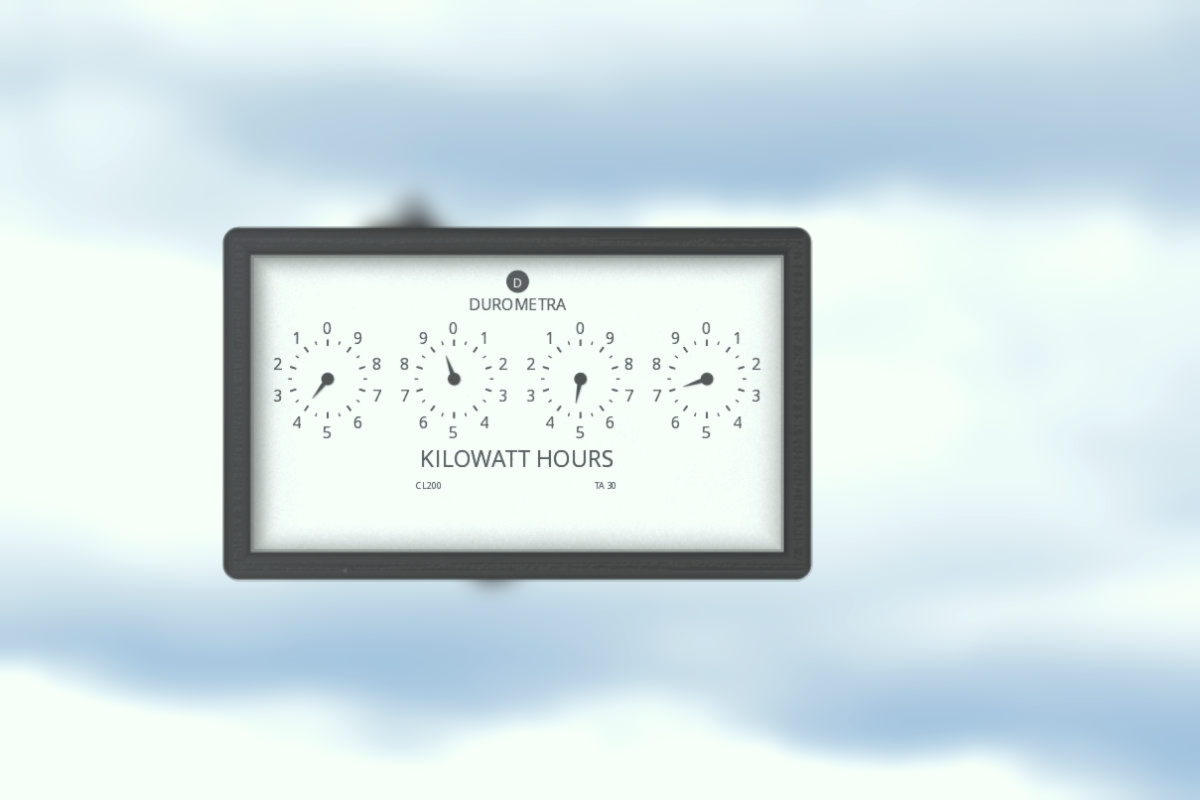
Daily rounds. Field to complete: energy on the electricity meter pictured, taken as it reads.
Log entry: 3947 kWh
